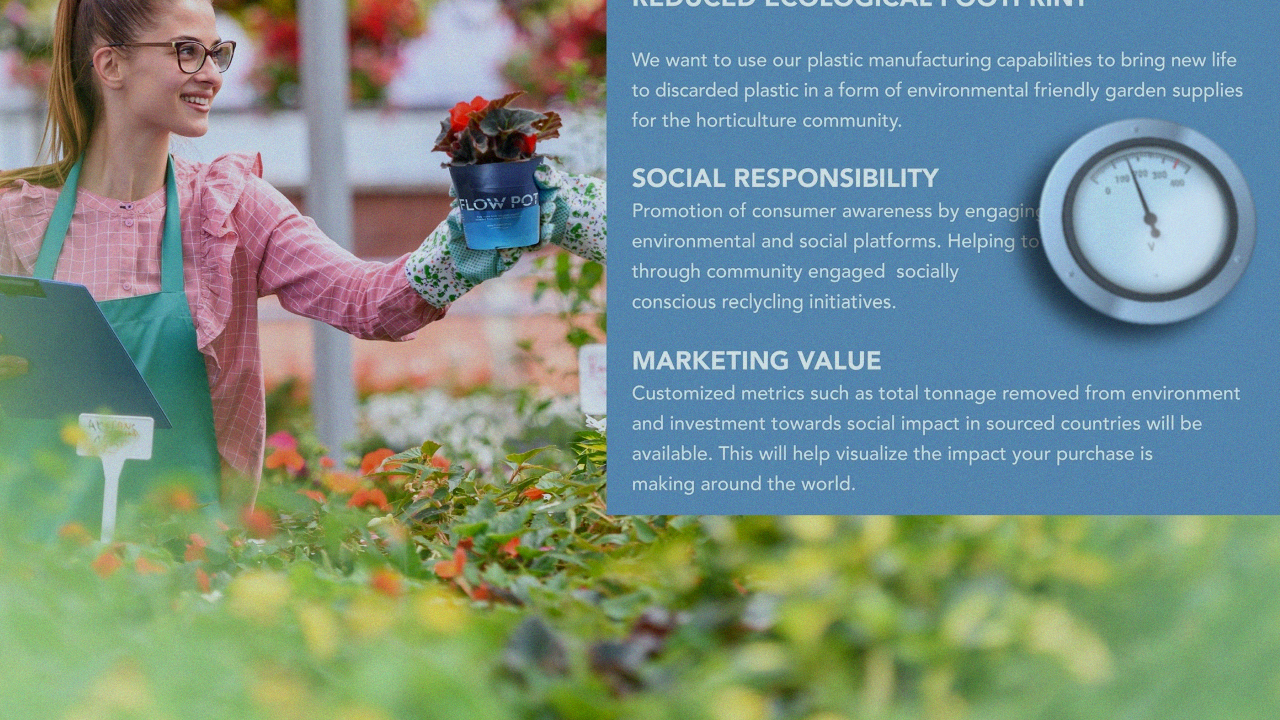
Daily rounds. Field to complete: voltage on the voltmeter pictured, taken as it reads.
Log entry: 150 V
